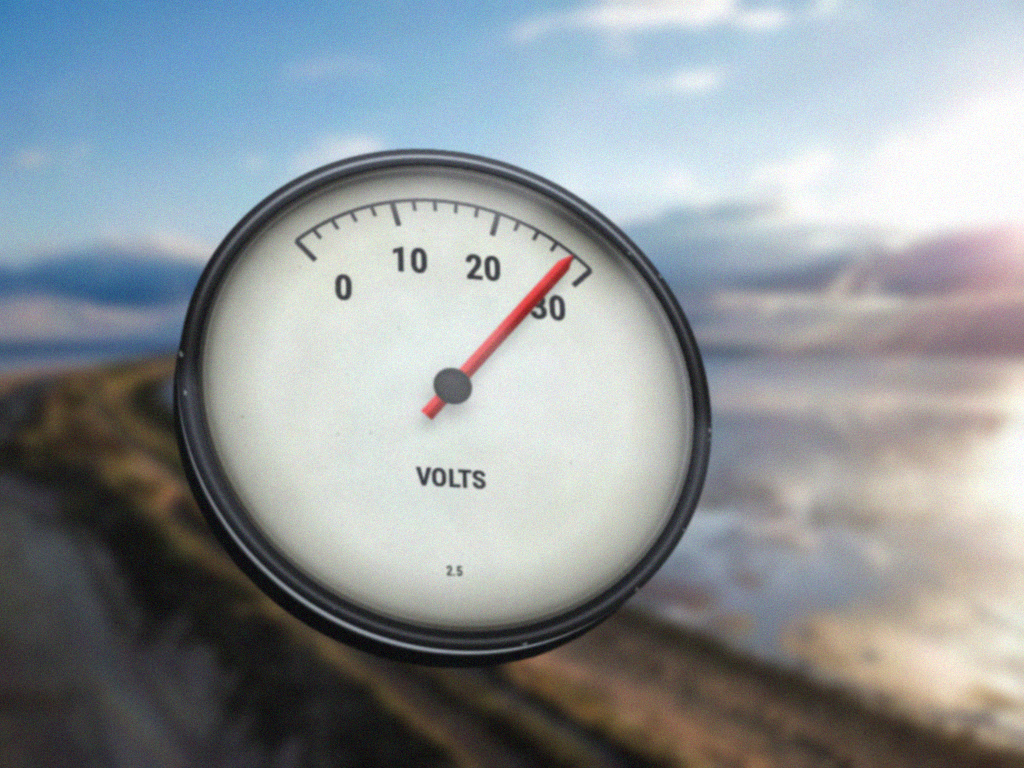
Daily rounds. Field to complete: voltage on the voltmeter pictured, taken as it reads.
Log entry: 28 V
